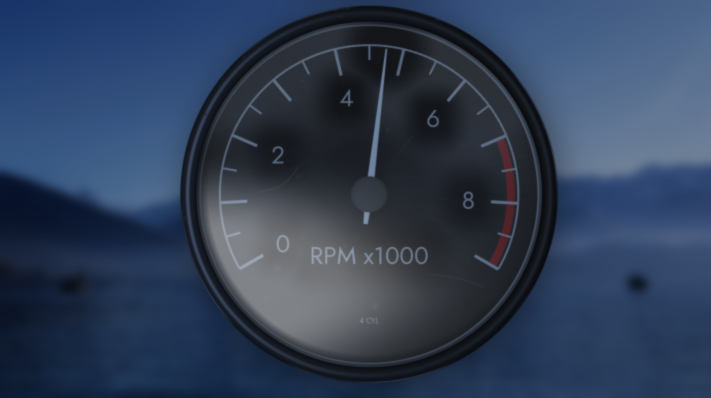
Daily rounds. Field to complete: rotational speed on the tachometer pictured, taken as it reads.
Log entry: 4750 rpm
